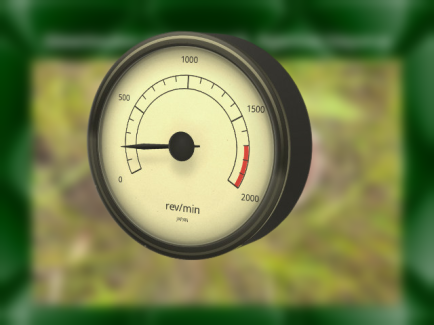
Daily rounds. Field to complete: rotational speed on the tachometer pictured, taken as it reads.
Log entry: 200 rpm
